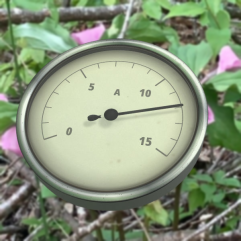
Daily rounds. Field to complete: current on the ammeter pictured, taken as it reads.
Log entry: 12 A
